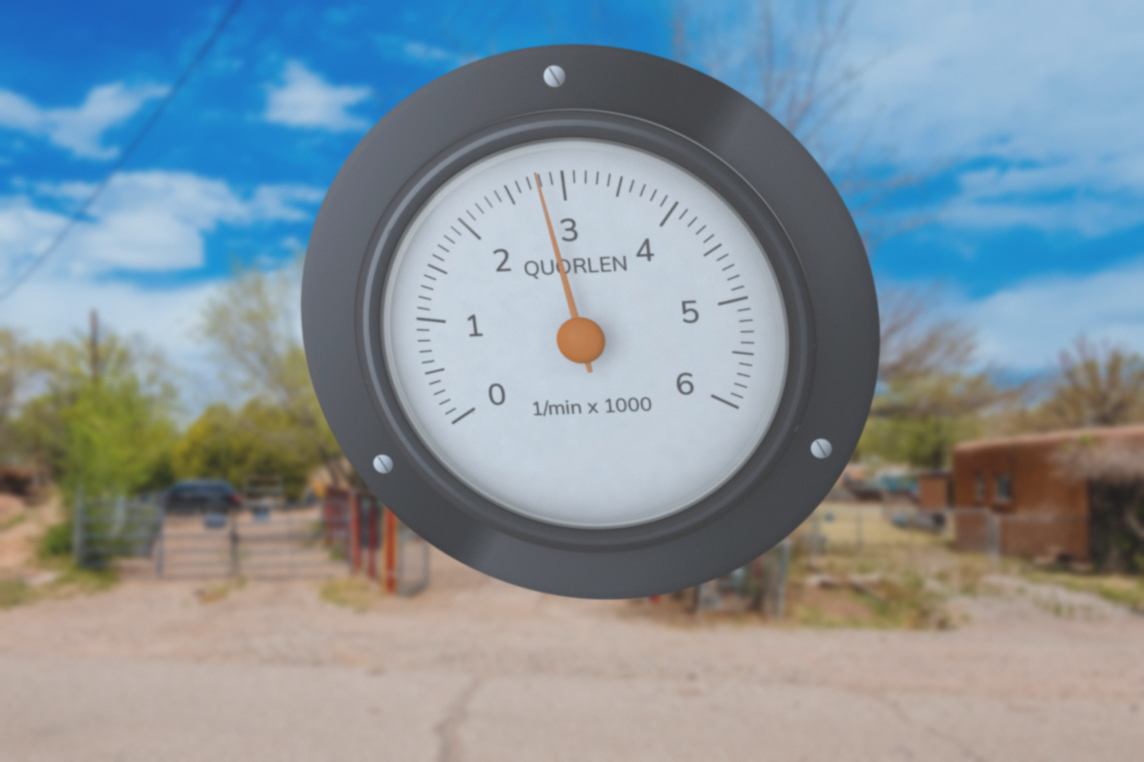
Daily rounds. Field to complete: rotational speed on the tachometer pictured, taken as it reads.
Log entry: 2800 rpm
